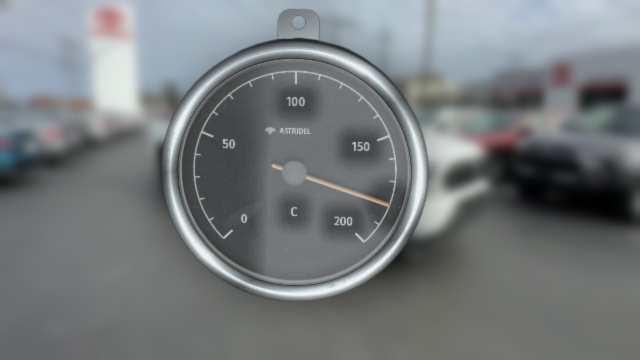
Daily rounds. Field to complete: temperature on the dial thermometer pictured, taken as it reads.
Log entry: 180 °C
